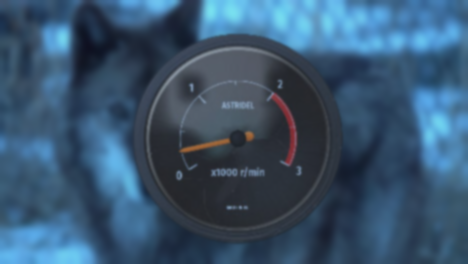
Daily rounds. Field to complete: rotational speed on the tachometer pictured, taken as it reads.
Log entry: 250 rpm
